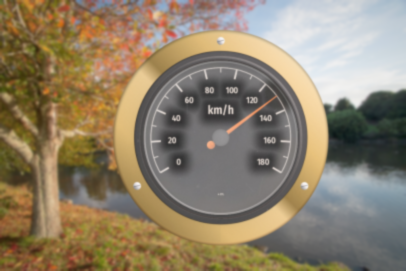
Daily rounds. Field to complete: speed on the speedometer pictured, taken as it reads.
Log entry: 130 km/h
